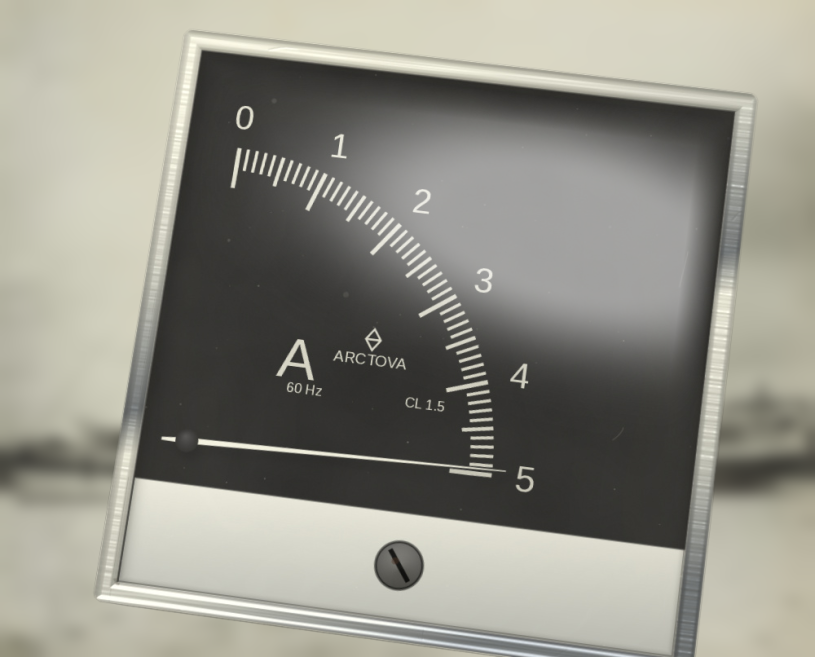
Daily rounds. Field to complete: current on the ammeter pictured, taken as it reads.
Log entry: 4.95 A
